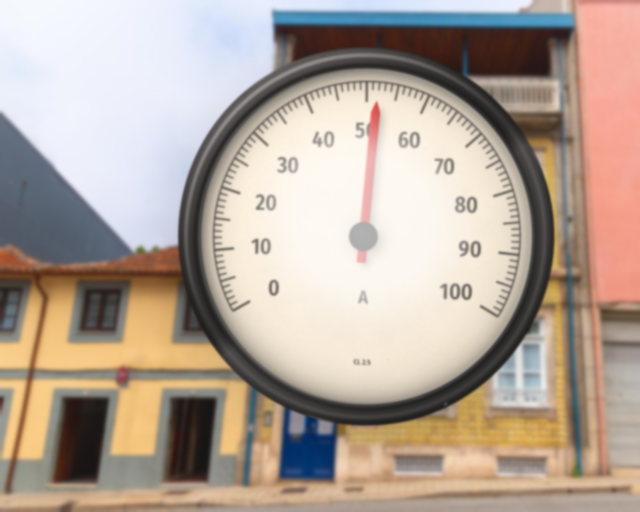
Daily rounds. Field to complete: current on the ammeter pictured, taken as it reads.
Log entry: 52 A
